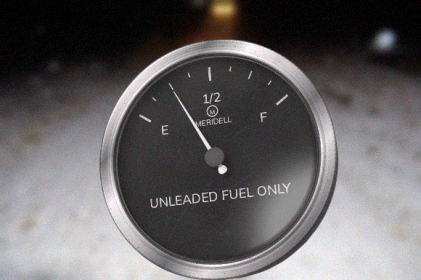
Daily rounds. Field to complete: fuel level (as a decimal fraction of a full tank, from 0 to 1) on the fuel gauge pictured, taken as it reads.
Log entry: 0.25
